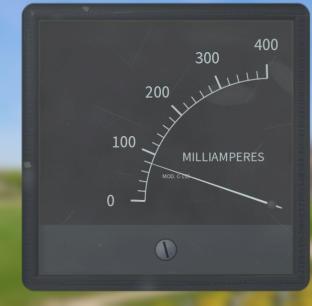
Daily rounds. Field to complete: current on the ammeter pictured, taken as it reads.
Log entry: 80 mA
